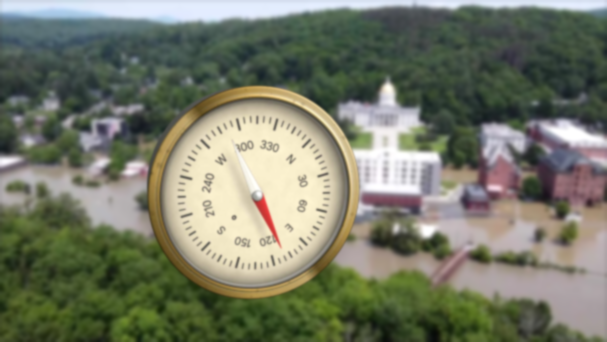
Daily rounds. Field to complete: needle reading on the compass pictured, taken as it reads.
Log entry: 110 °
